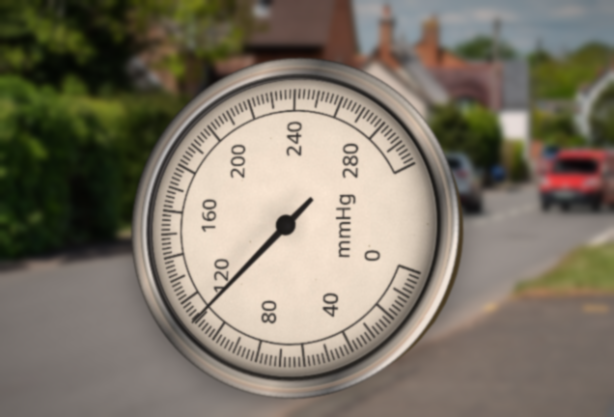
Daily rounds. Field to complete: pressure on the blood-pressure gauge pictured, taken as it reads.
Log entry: 110 mmHg
